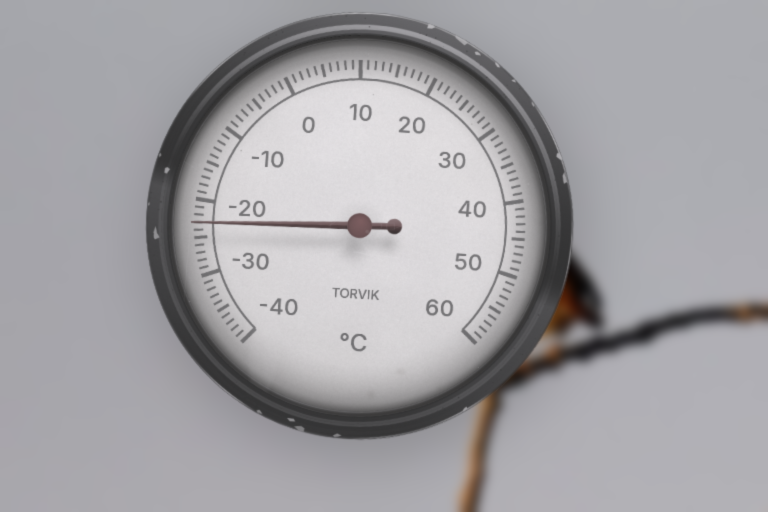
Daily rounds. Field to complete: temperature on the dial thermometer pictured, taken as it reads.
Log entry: -23 °C
